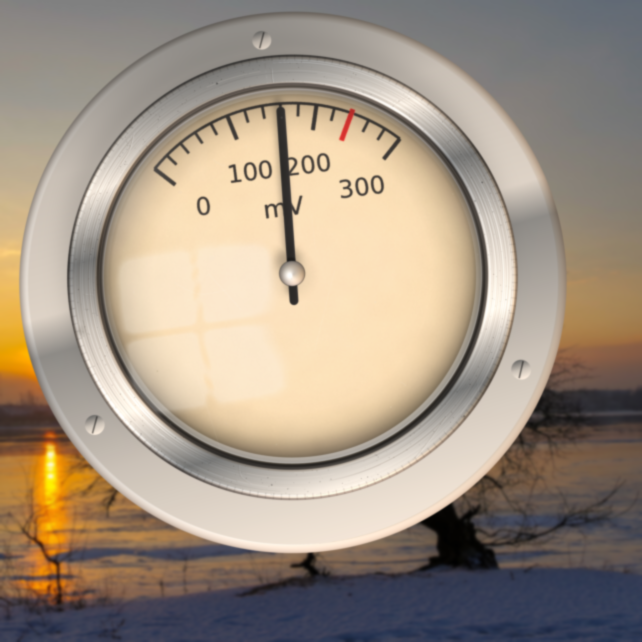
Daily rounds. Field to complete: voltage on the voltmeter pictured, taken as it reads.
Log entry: 160 mV
